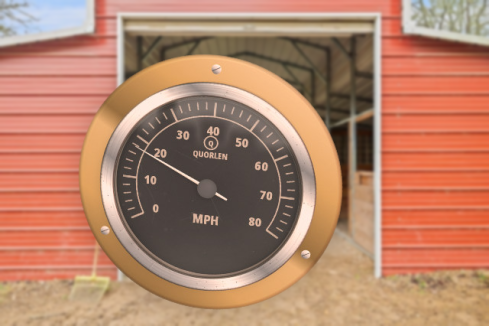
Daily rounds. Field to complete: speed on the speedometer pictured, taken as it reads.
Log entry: 18 mph
